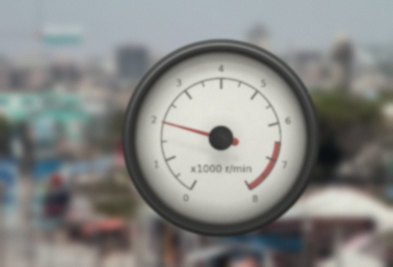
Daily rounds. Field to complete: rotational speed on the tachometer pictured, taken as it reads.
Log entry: 2000 rpm
